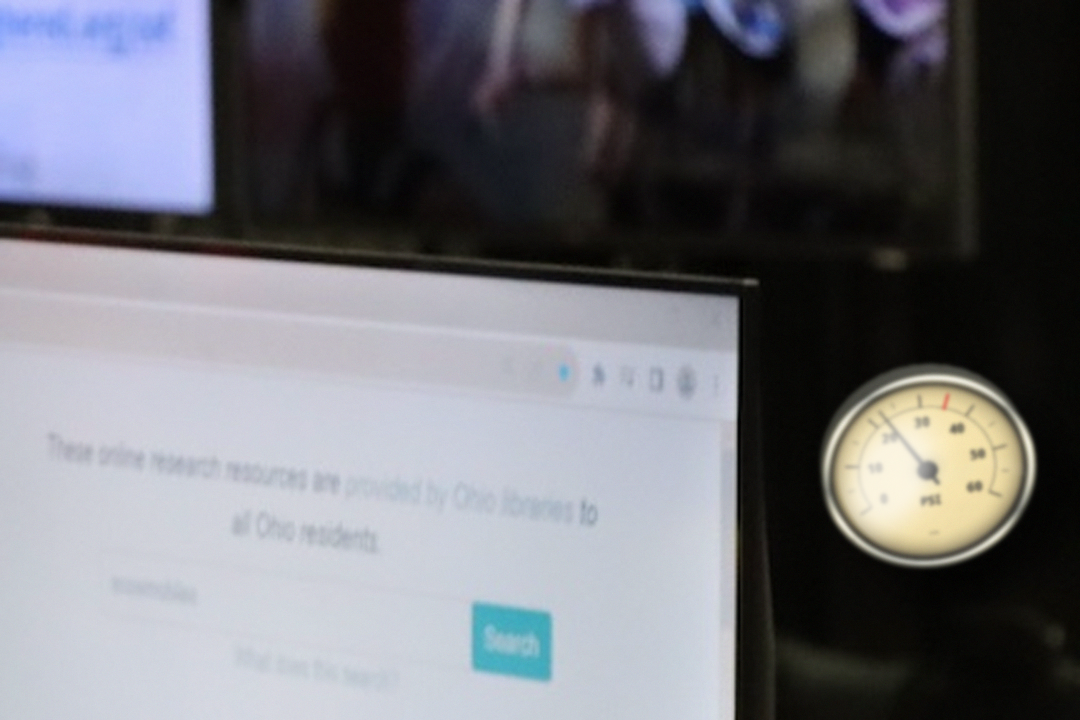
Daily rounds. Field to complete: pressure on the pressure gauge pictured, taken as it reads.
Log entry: 22.5 psi
